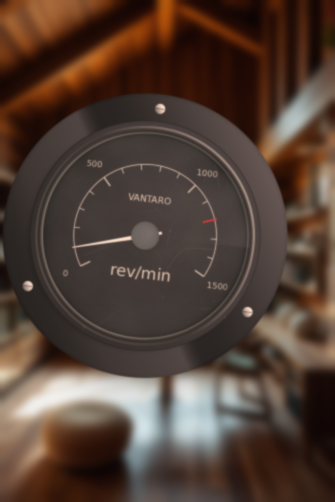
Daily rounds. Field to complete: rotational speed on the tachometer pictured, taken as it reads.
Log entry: 100 rpm
